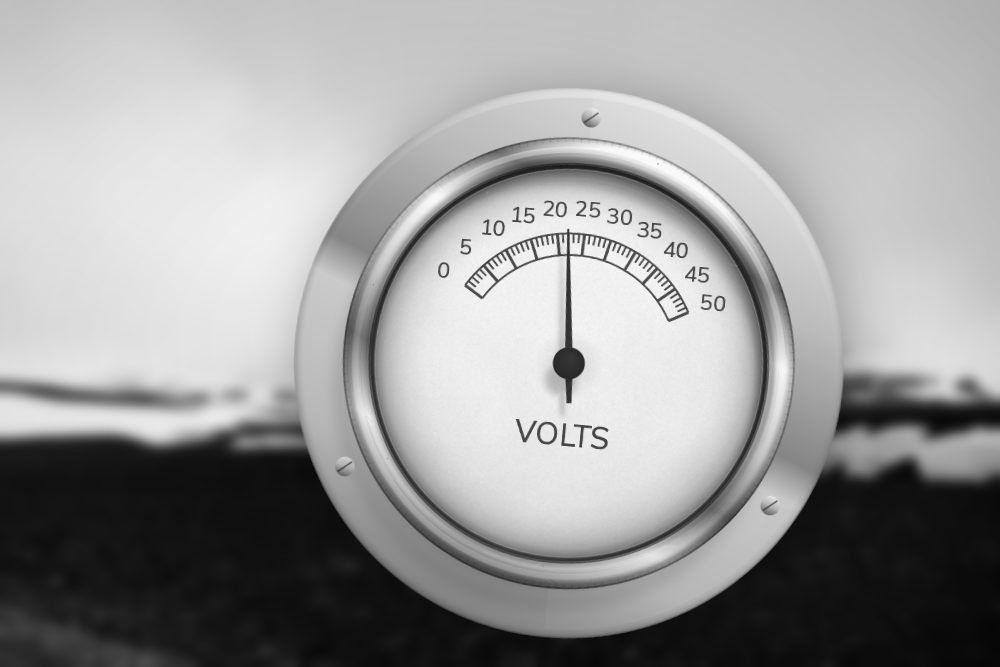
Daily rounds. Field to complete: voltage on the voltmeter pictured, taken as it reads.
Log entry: 22 V
